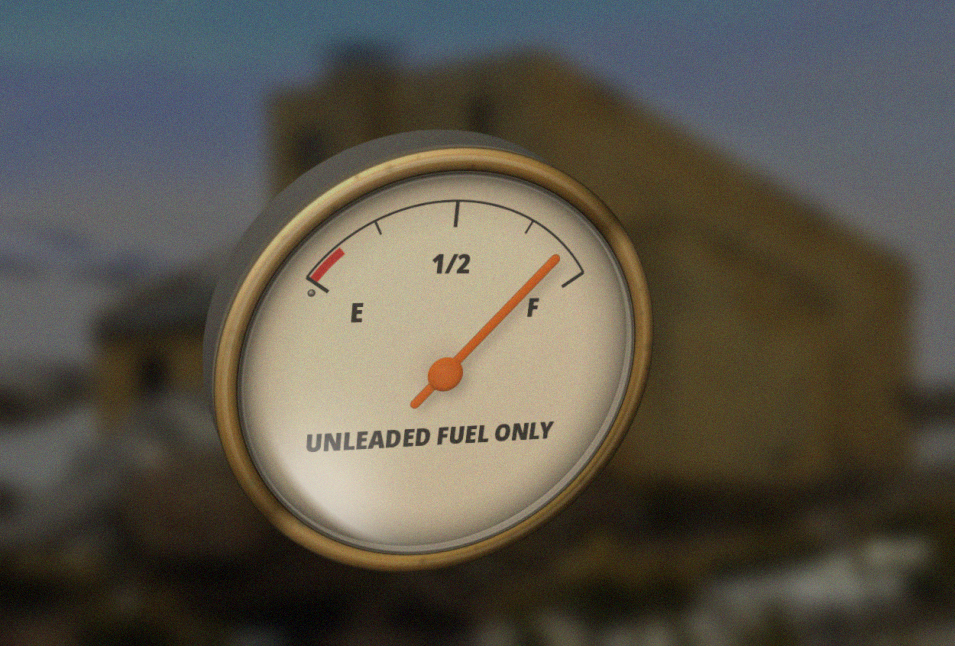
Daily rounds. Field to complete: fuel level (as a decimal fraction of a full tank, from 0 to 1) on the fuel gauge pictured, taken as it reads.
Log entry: 0.875
